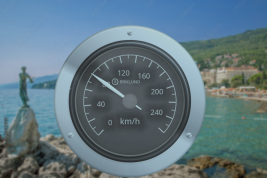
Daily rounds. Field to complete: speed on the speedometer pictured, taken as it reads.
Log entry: 80 km/h
